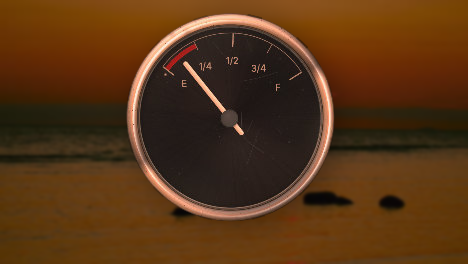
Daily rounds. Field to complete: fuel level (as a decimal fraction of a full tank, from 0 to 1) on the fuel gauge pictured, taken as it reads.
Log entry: 0.125
